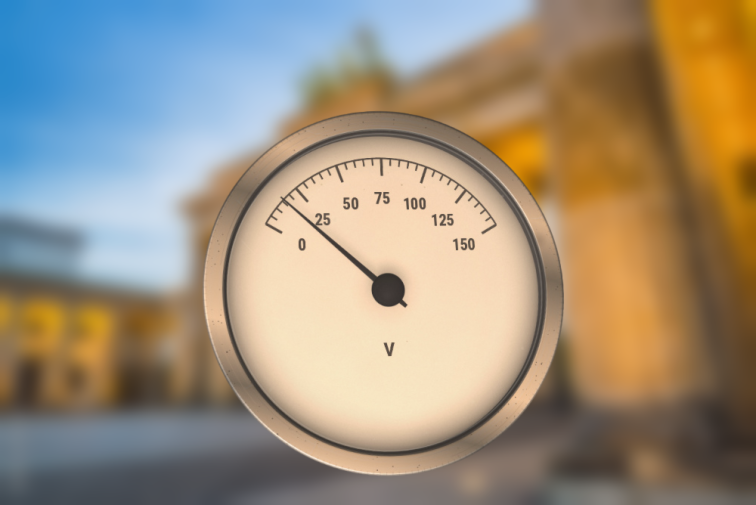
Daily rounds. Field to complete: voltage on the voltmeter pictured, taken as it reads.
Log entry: 15 V
